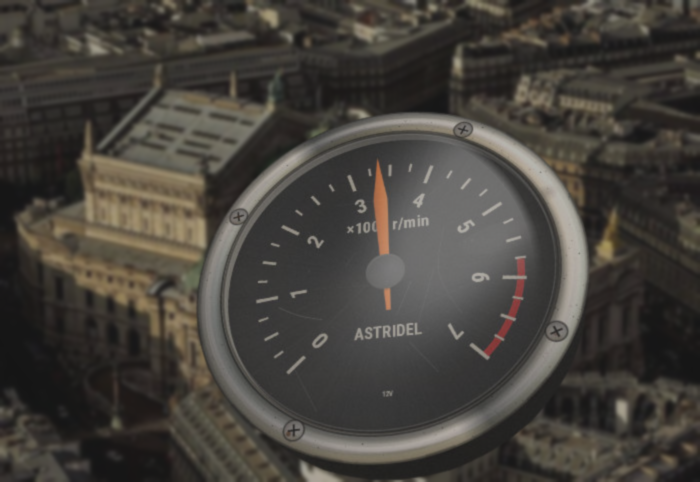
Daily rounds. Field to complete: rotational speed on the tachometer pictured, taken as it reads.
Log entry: 3375 rpm
